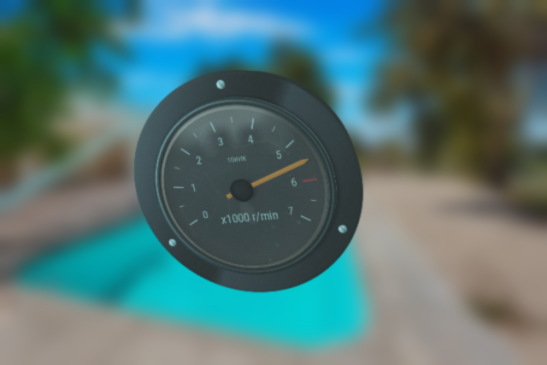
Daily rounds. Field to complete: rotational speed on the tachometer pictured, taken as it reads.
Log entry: 5500 rpm
